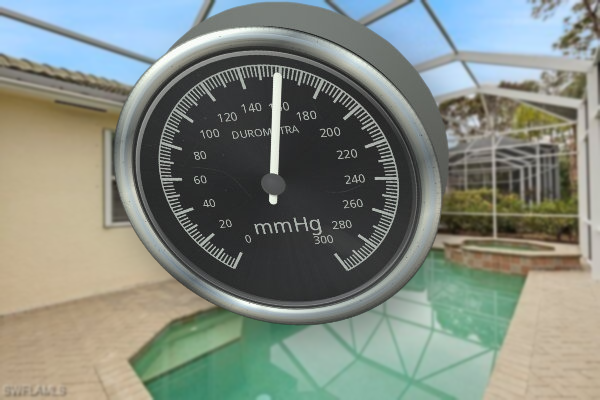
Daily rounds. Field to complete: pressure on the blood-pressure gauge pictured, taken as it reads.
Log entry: 160 mmHg
